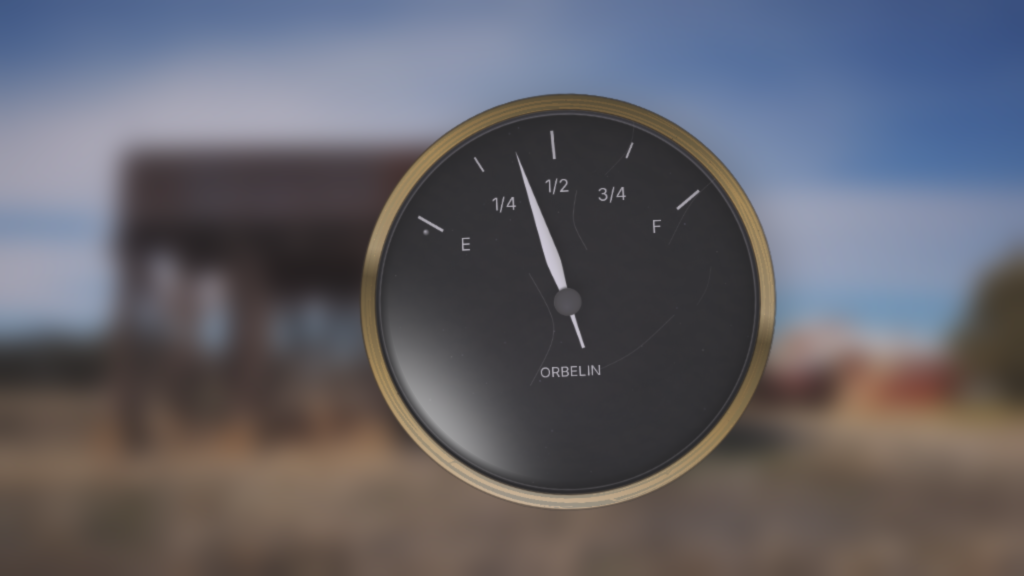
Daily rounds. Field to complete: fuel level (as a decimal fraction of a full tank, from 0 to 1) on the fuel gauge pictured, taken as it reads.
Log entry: 0.375
